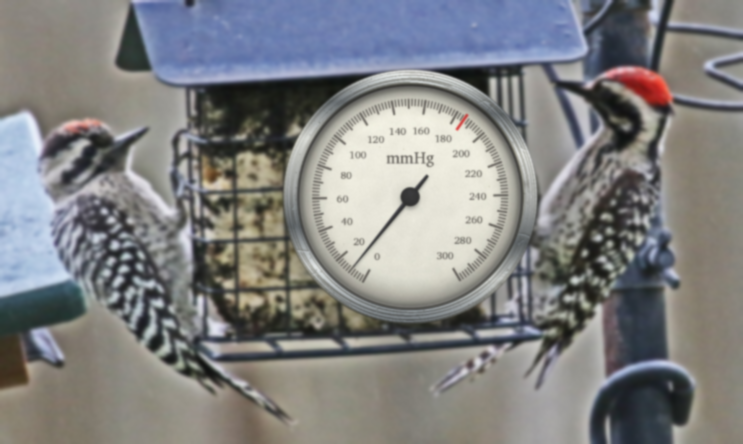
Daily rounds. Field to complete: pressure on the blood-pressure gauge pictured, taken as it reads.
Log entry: 10 mmHg
